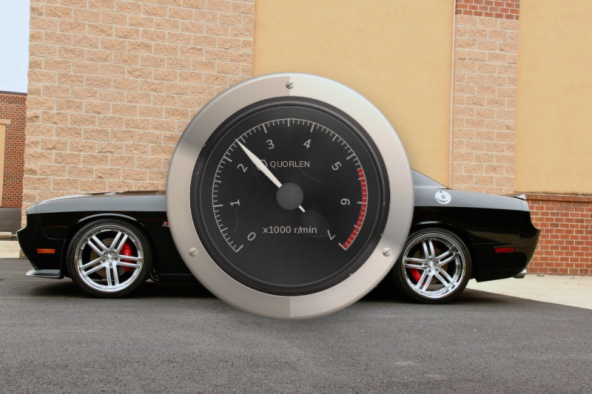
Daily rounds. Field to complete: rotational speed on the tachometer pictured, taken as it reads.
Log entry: 2400 rpm
